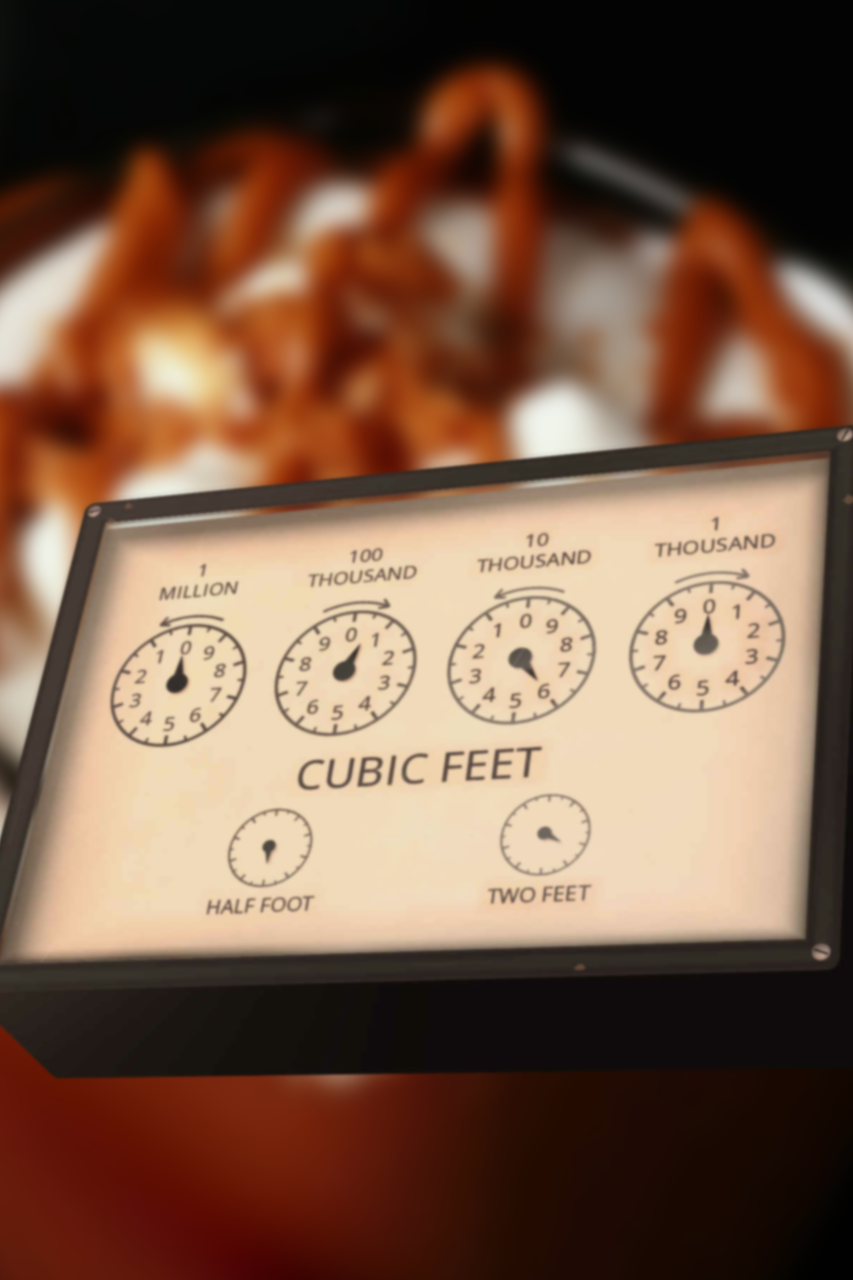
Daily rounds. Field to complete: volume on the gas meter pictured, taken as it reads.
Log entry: 6000 ft³
